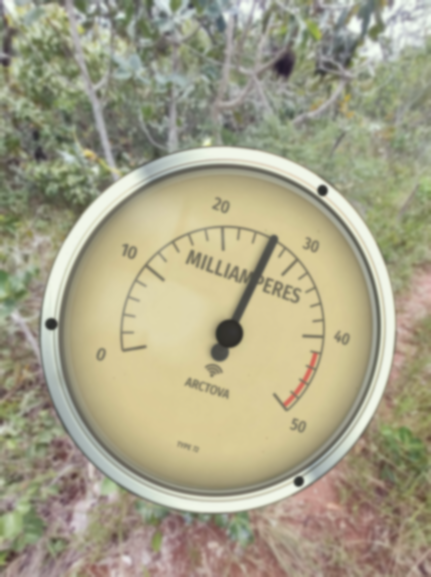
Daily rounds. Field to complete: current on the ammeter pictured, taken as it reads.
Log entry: 26 mA
